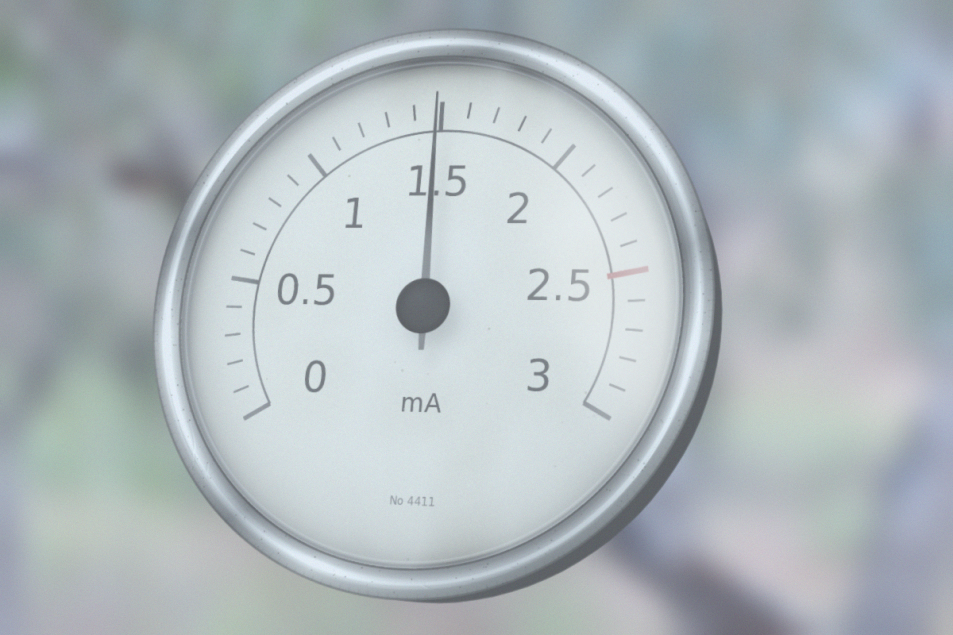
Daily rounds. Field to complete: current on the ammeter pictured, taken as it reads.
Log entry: 1.5 mA
